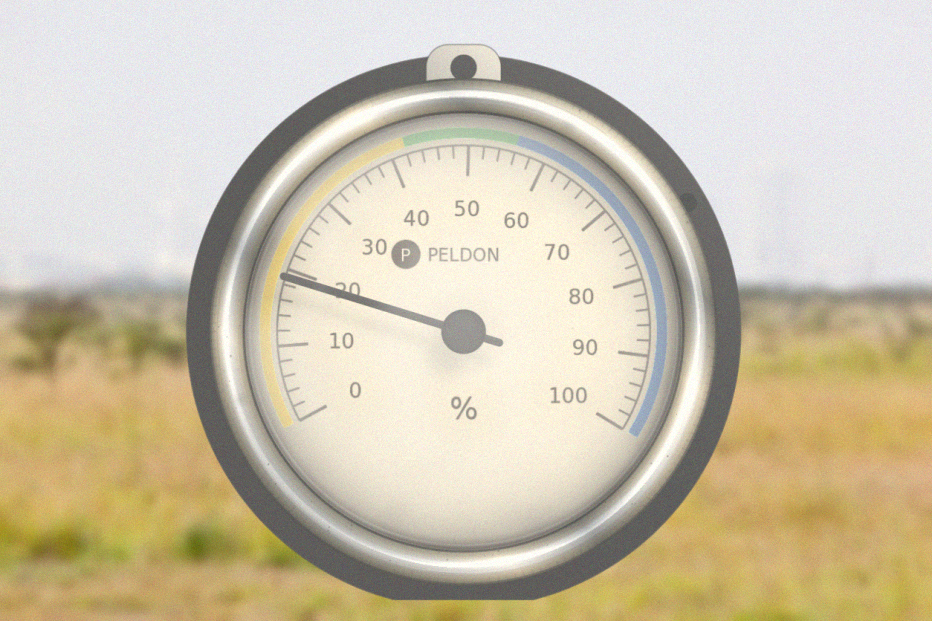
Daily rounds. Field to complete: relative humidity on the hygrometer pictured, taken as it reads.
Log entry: 19 %
